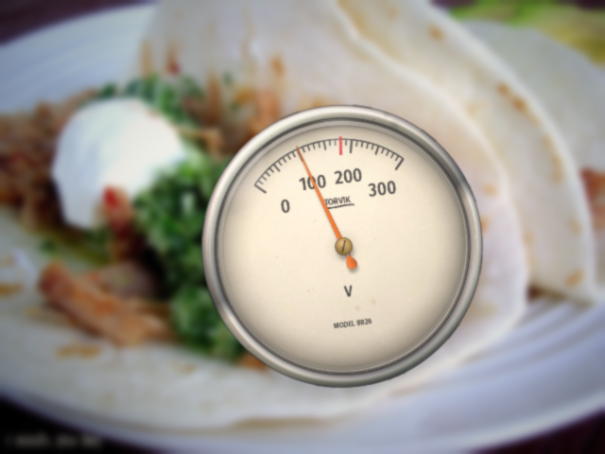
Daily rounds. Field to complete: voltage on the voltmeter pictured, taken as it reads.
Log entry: 100 V
